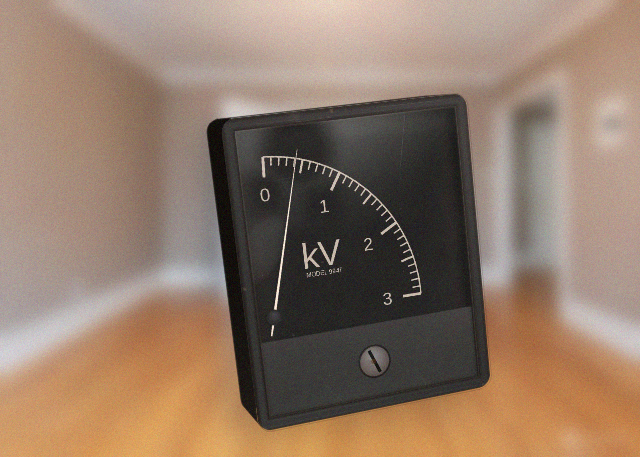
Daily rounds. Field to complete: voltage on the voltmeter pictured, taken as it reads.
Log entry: 0.4 kV
